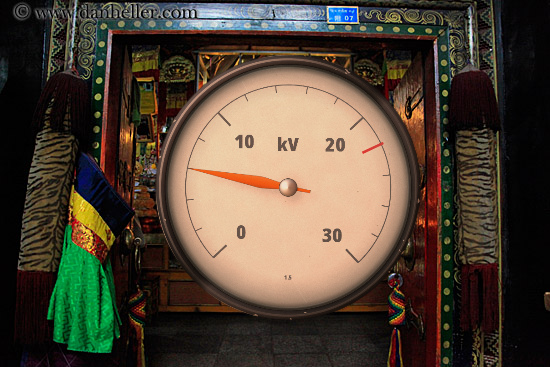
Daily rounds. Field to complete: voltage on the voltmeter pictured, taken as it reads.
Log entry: 6 kV
